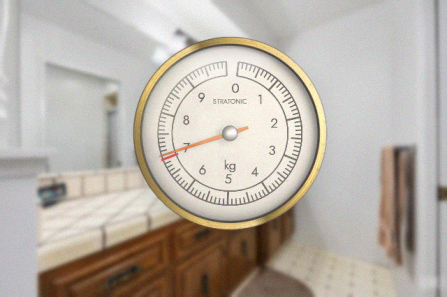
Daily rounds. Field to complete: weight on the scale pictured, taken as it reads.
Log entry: 7 kg
